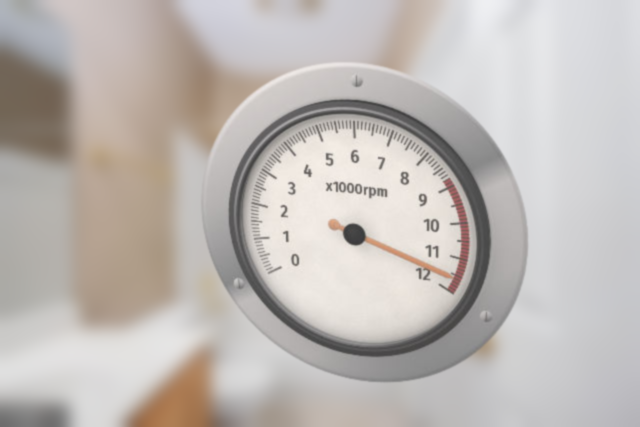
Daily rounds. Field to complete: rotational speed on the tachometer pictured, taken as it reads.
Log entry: 11500 rpm
